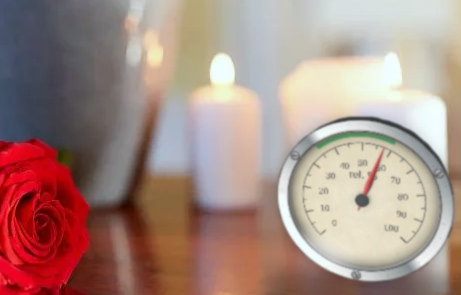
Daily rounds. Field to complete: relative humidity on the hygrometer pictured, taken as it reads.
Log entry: 57.5 %
